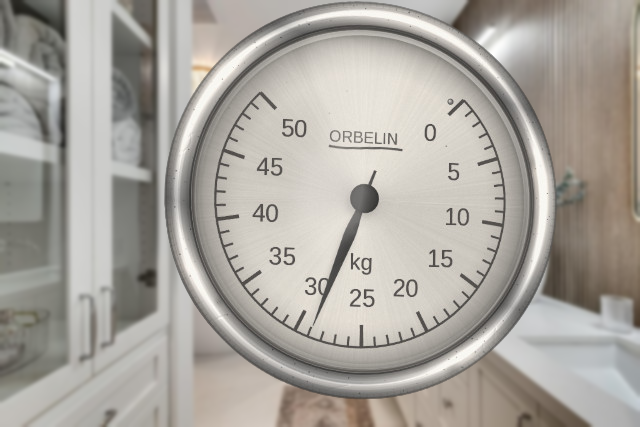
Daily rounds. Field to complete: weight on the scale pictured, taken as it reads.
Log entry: 29 kg
